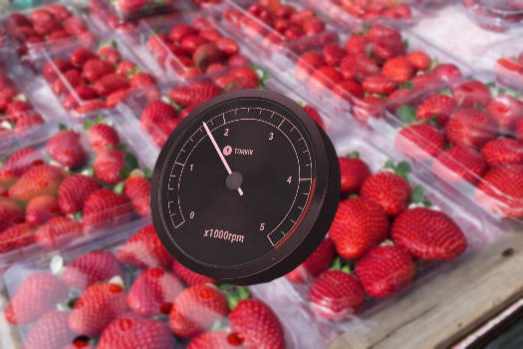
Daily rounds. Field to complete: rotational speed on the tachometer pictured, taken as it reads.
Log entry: 1700 rpm
